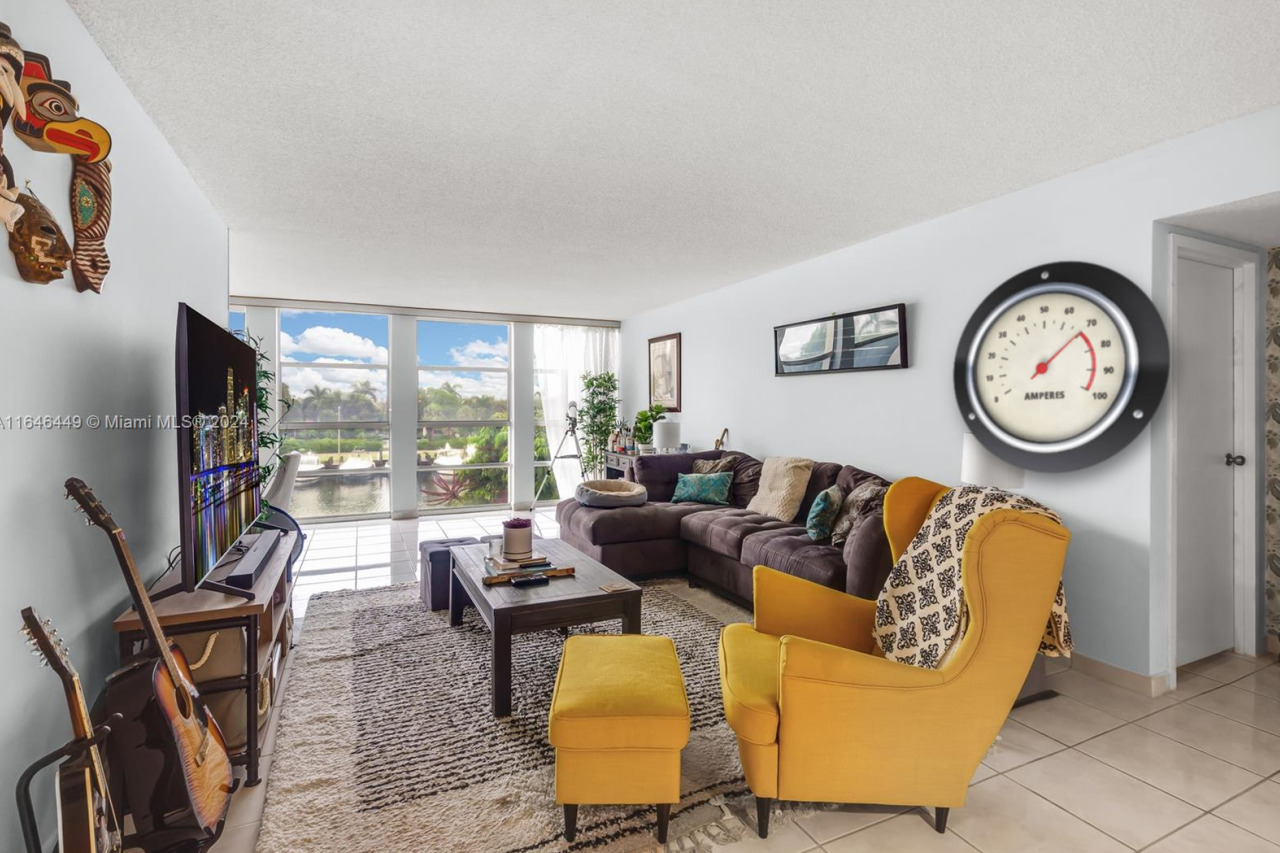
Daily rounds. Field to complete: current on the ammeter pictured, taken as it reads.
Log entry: 70 A
